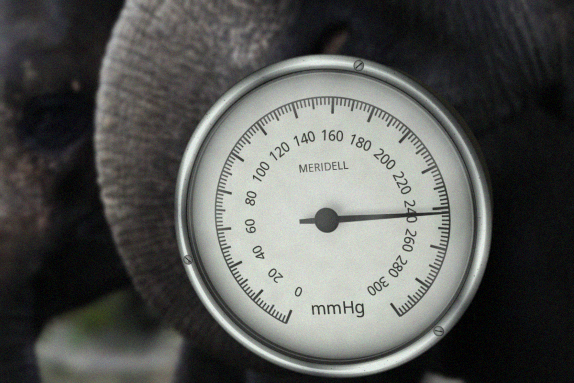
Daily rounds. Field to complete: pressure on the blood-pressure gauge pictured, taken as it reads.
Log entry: 242 mmHg
